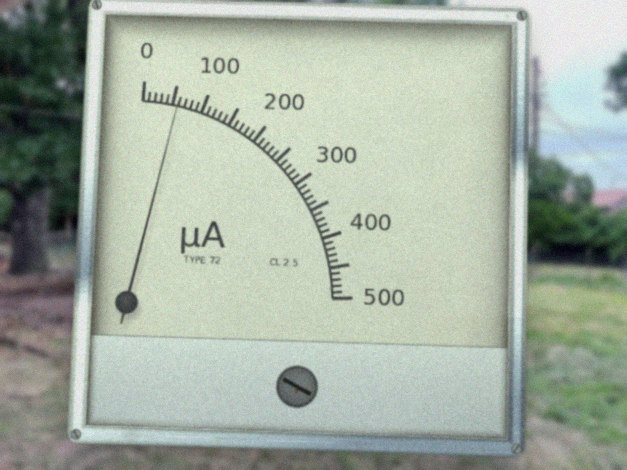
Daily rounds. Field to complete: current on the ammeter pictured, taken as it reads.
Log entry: 60 µA
